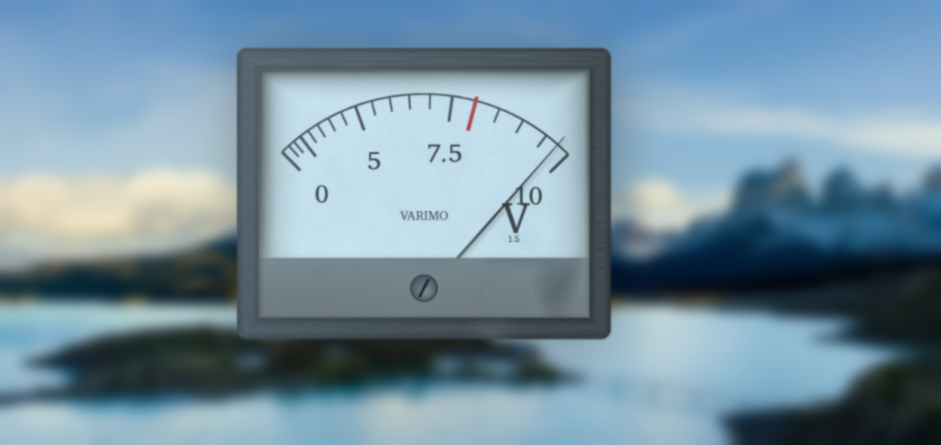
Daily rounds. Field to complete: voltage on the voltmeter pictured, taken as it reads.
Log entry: 9.75 V
